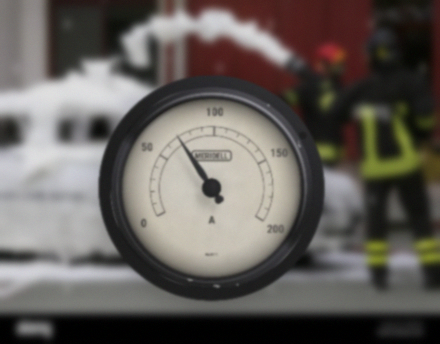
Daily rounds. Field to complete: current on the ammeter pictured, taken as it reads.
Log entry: 70 A
